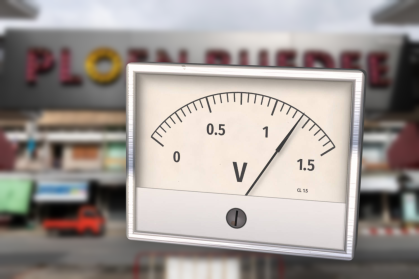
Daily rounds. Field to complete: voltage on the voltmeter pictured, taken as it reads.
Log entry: 1.2 V
